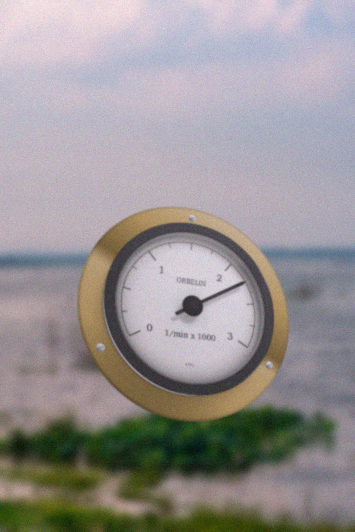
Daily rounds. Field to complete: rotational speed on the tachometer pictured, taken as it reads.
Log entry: 2250 rpm
